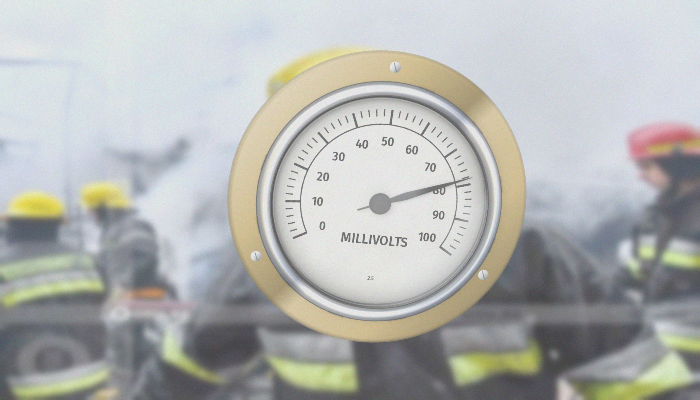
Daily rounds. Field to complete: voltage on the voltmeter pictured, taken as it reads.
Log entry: 78 mV
